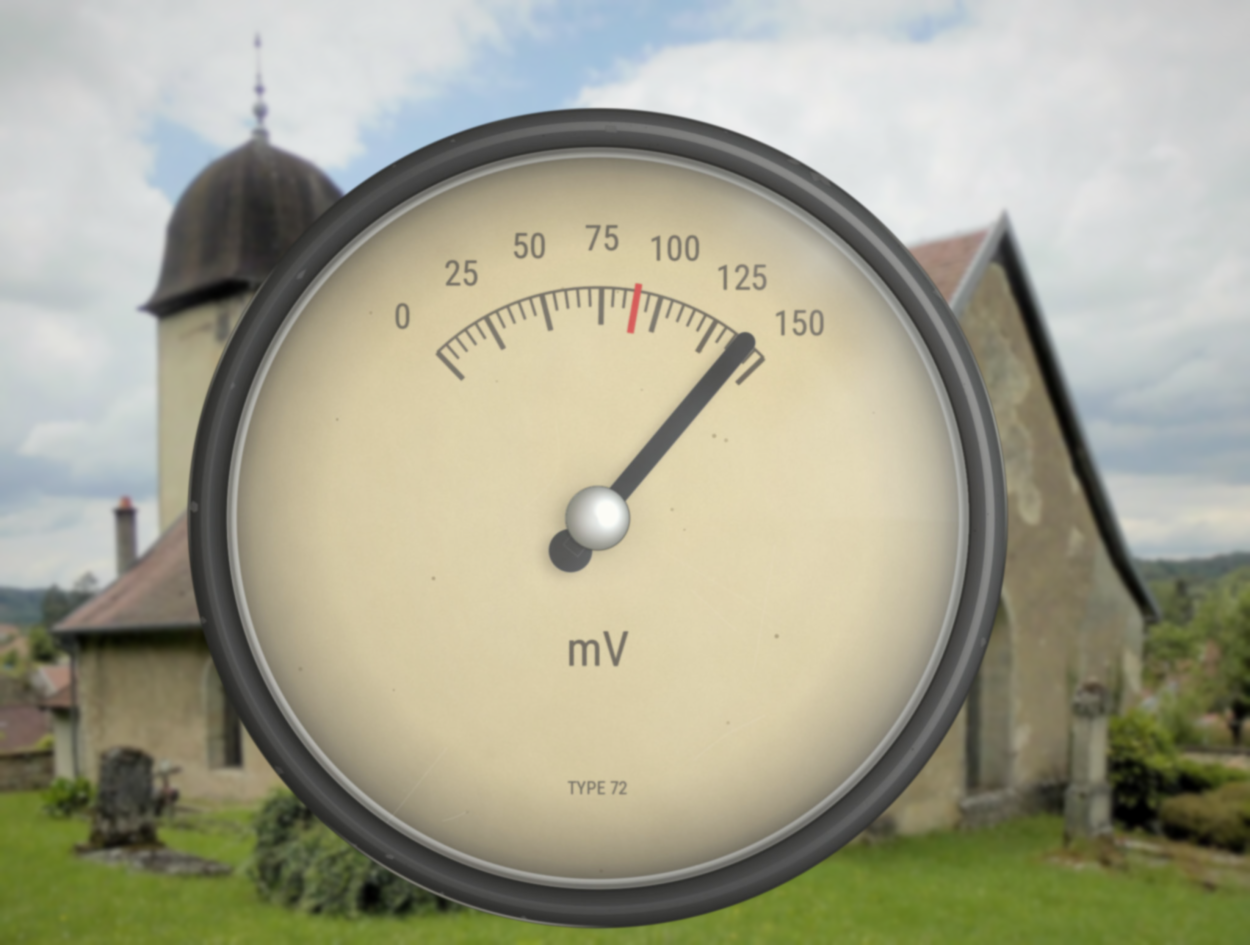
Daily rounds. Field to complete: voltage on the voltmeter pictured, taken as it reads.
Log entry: 140 mV
